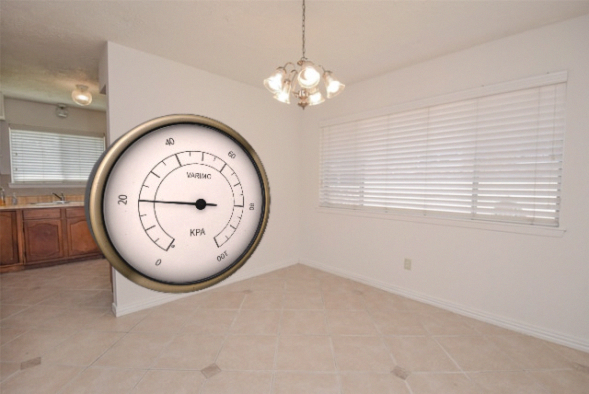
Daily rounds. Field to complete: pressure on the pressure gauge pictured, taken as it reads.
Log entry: 20 kPa
